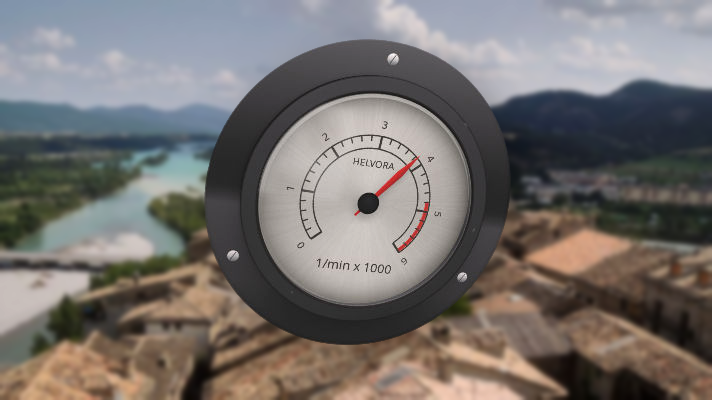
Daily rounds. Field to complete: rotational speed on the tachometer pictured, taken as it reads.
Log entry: 3800 rpm
